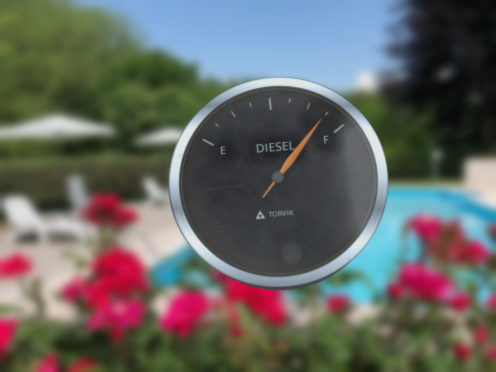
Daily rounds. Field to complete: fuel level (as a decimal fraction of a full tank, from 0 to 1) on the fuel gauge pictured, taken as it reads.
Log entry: 0.875
